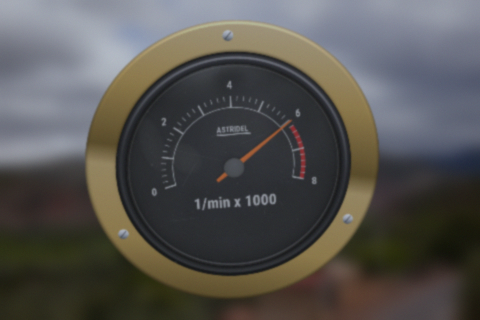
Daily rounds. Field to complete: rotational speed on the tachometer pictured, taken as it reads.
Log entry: 6000 rpm
